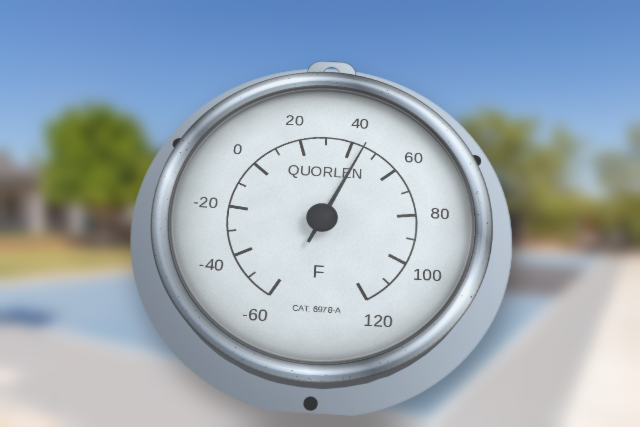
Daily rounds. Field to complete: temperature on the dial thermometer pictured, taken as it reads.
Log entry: 45 °F
